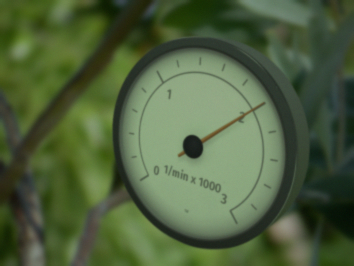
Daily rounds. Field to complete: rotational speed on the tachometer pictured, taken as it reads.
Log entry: 2000 rpm
